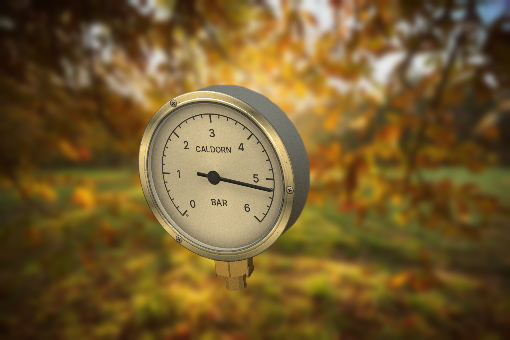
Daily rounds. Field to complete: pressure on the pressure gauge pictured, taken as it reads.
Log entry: 5.2 bar
